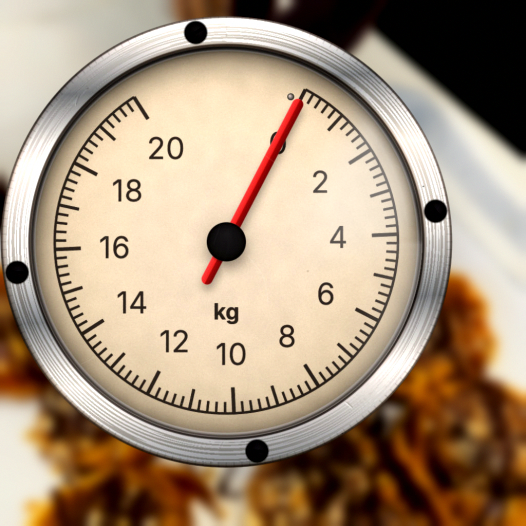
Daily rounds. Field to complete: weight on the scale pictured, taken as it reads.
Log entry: 0 kg
